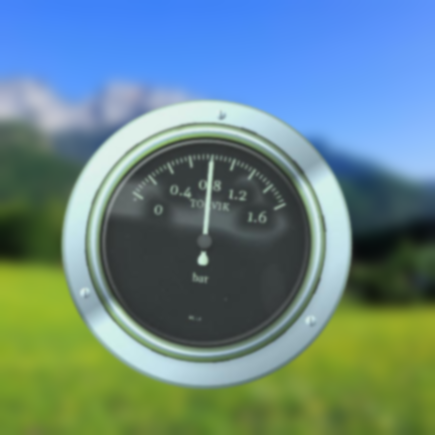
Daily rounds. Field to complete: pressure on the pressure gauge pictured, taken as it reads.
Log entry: 0.8 bar
